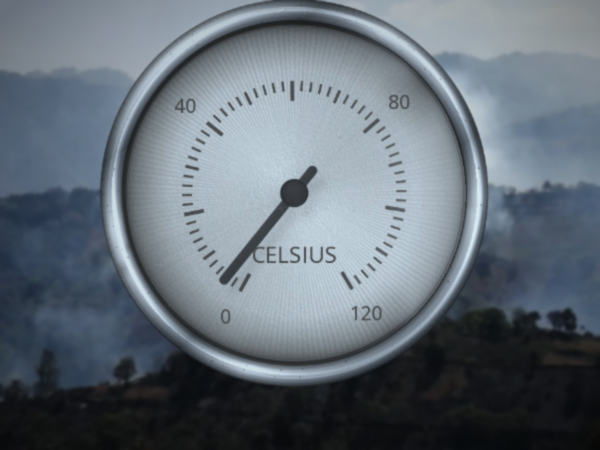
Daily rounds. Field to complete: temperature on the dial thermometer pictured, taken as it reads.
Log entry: 4 °C
